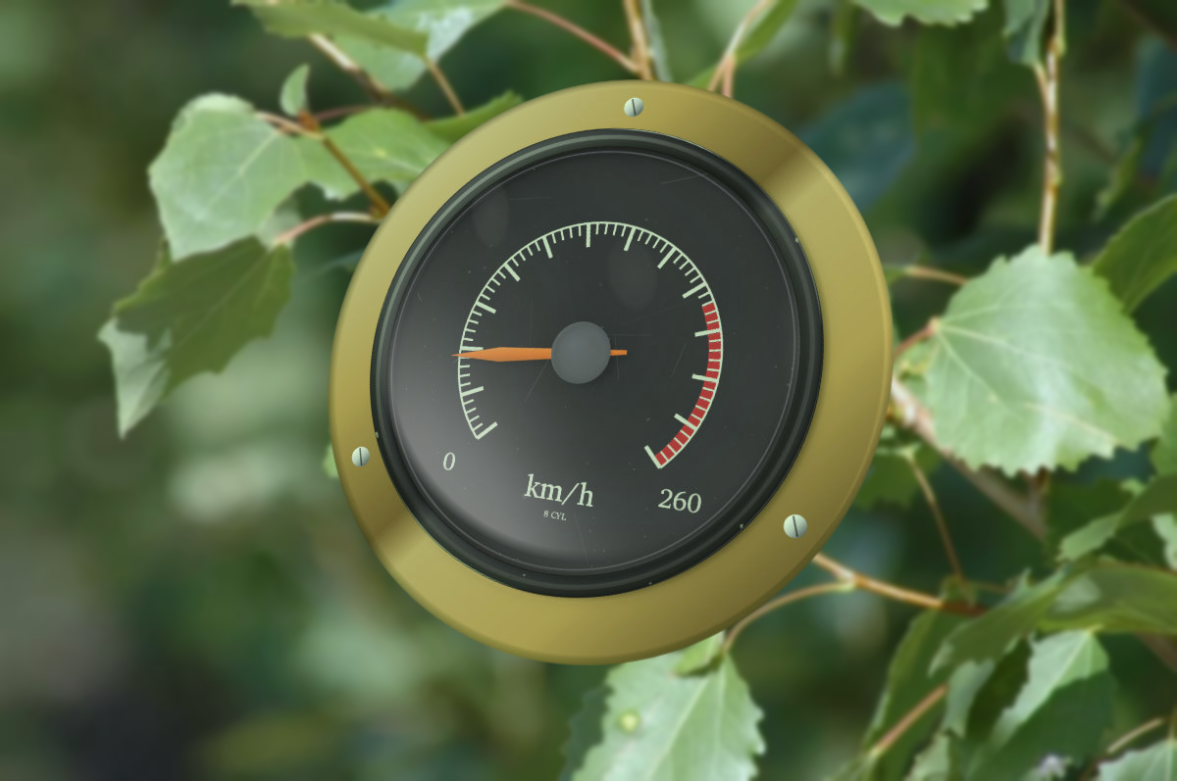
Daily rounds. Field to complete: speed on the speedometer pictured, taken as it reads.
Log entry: 36 km/h
